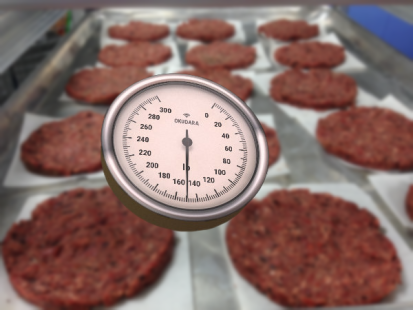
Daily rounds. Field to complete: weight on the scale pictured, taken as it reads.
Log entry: 150 lb
